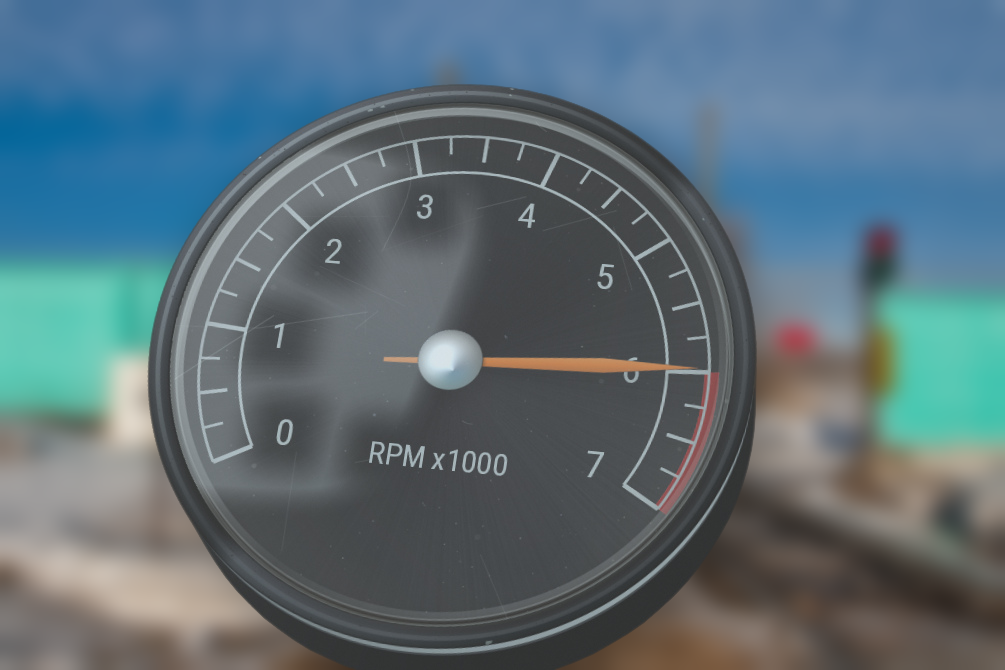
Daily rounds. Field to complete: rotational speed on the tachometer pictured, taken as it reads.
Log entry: 6000 rpm
